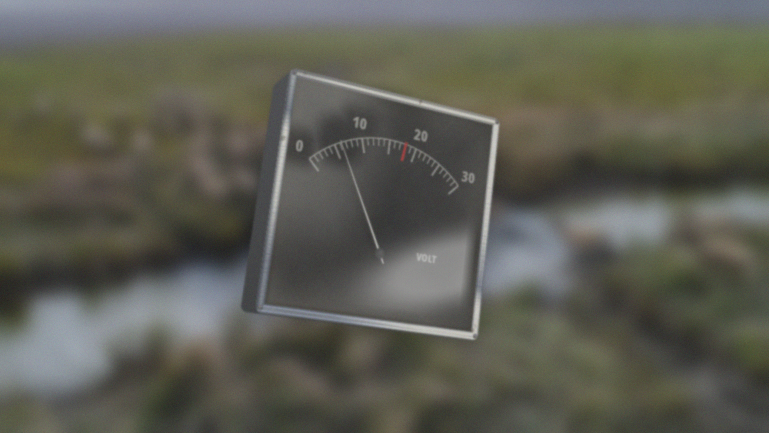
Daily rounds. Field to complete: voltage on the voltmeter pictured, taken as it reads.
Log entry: 6 V
